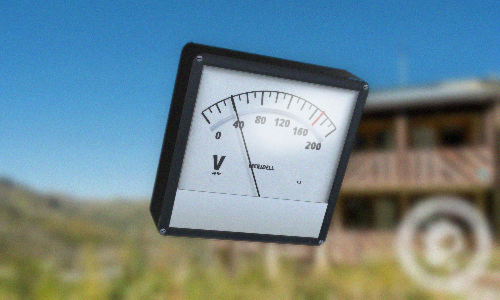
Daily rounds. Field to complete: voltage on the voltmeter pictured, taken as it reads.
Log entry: 40 V
